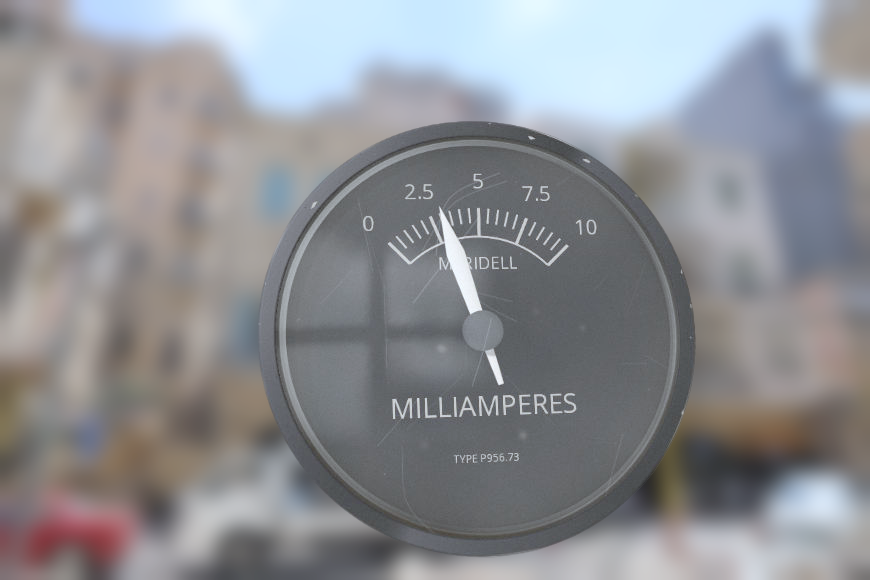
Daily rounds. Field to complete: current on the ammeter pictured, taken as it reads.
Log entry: 3 mA
